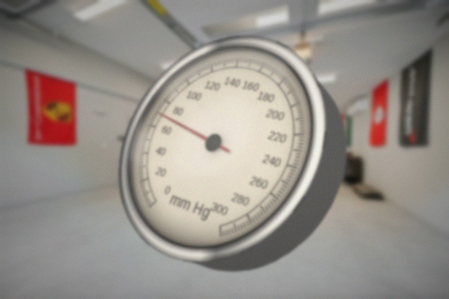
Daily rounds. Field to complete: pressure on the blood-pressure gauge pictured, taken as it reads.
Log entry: 70 mmHg
